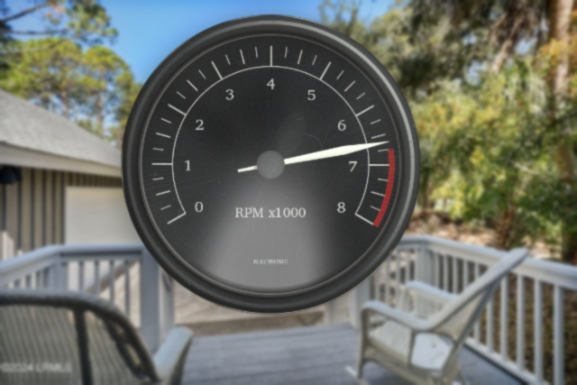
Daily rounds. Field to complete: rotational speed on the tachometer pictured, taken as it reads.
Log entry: 6625 rpm
